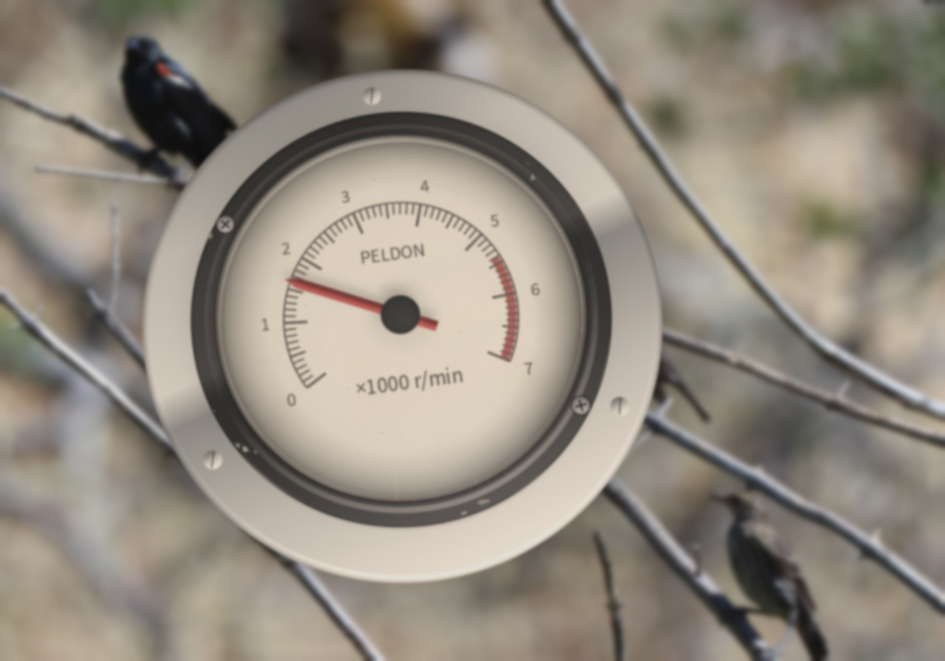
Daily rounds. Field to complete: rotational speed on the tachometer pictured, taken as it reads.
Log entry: 1600 rpm
